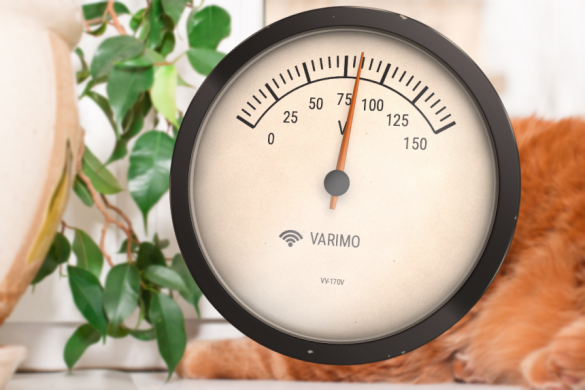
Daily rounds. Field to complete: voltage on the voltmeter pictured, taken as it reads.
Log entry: 85 V
